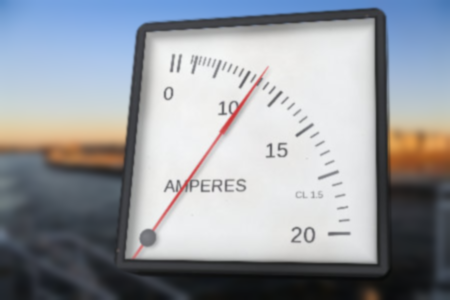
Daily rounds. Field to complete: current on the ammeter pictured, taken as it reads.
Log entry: 11 A
